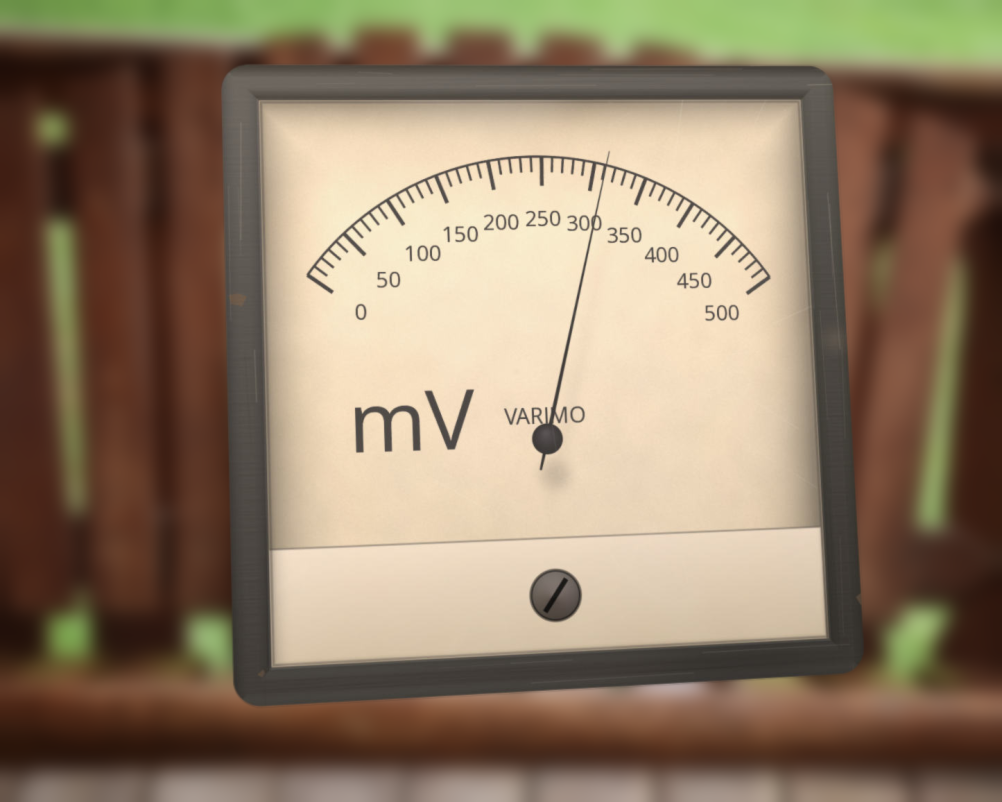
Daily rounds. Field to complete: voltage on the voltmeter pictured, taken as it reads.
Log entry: 310 mV
